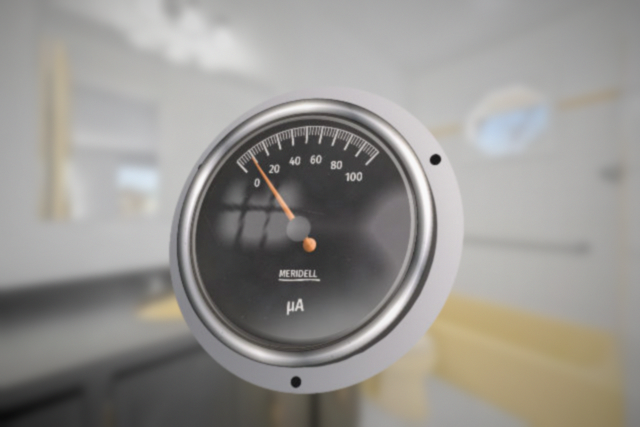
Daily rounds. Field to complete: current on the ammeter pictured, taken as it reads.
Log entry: 10 µA
